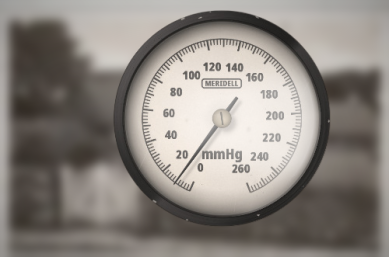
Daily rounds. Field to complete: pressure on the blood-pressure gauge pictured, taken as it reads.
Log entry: 10 mmHg
